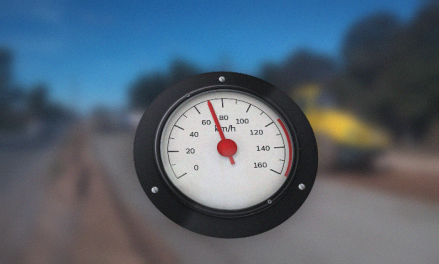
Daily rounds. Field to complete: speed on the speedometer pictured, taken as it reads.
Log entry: 70 km/h
